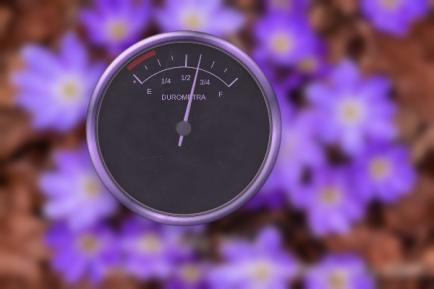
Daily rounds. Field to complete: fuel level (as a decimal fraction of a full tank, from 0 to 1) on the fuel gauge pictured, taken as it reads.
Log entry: 0.625
